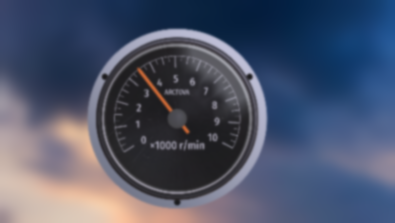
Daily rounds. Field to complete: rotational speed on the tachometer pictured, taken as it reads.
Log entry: 3500 rpm
